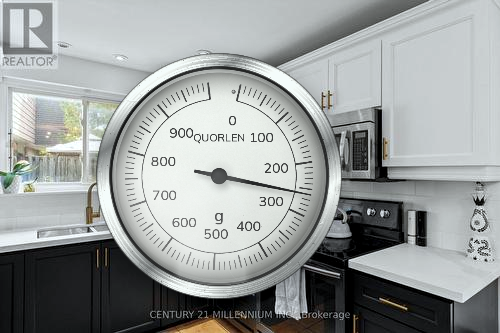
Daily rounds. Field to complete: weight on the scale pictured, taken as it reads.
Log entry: 260 g
